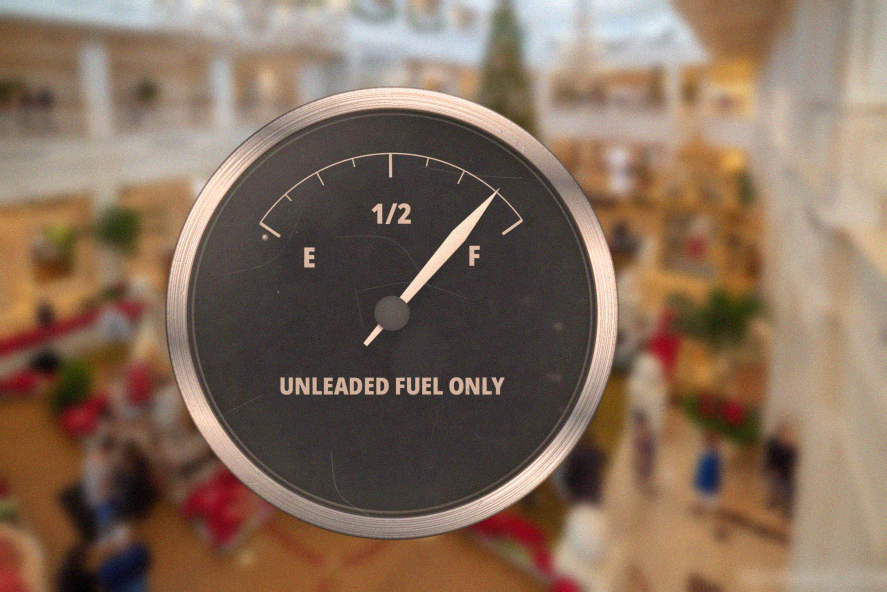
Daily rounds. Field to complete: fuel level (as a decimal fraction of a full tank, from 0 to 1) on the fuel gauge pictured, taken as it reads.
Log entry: 0.875
